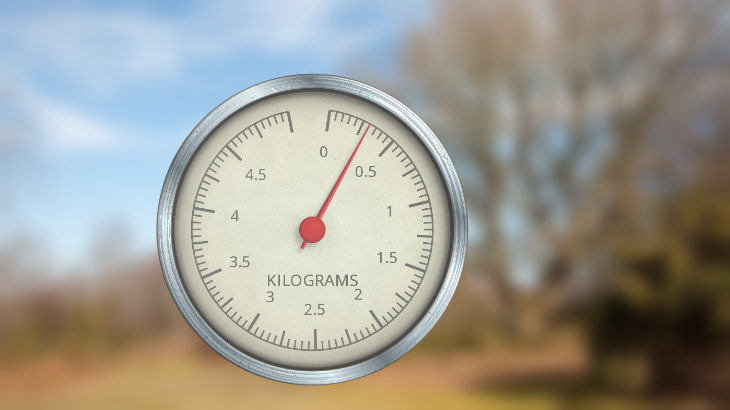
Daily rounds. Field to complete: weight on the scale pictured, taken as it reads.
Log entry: 0.3 kg
